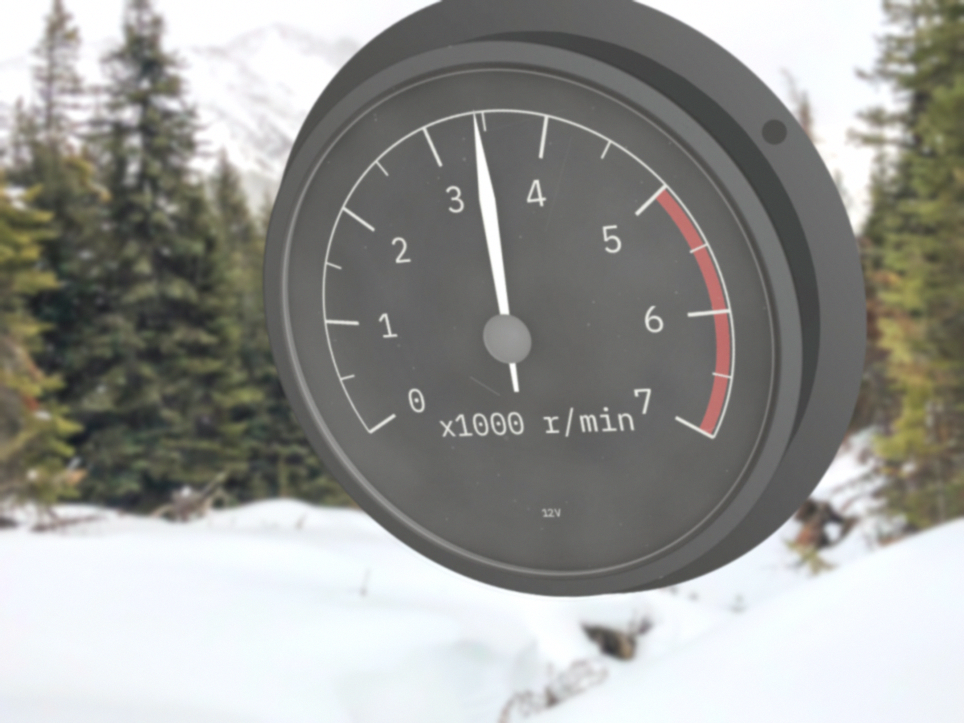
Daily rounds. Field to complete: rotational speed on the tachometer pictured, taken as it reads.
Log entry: 3500 rpm
